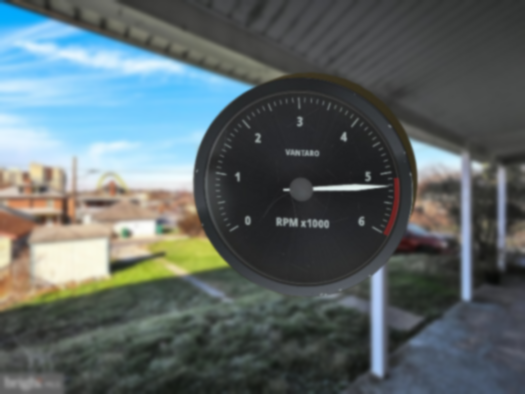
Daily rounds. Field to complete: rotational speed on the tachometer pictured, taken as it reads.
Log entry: 5200 rpm
